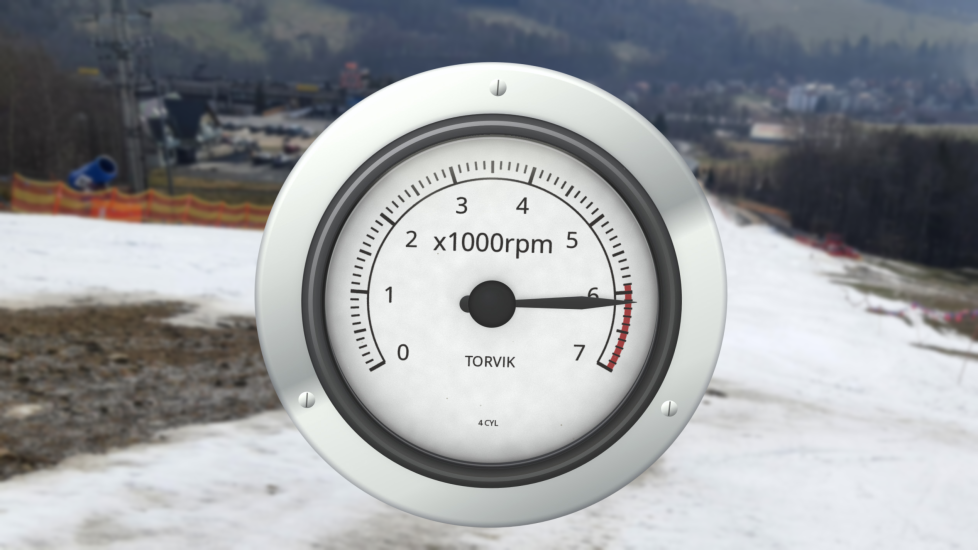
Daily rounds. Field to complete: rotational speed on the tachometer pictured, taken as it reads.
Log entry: 6100 rpm
